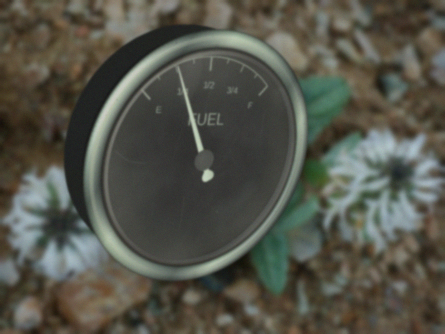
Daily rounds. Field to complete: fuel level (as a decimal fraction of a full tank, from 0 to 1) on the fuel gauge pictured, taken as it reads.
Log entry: 0.25
